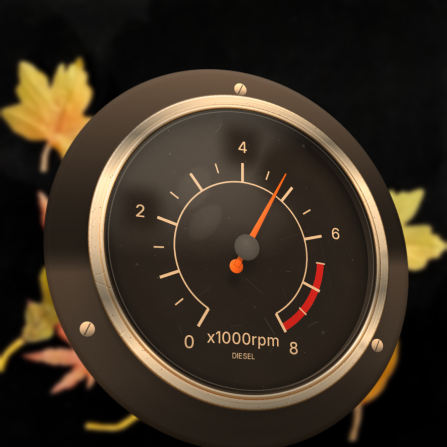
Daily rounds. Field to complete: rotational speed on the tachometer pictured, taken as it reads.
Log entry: 4750 rpm
